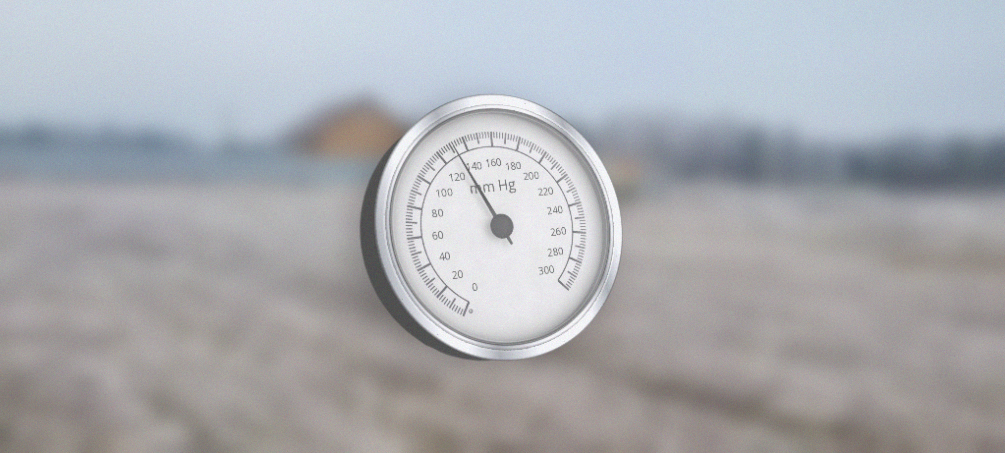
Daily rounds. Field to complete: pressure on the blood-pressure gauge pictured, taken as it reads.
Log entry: 130 mmHg
